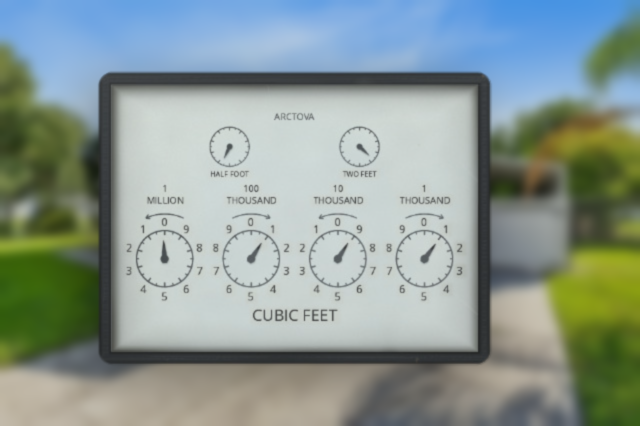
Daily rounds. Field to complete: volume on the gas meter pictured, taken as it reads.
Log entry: 9100 ft³
